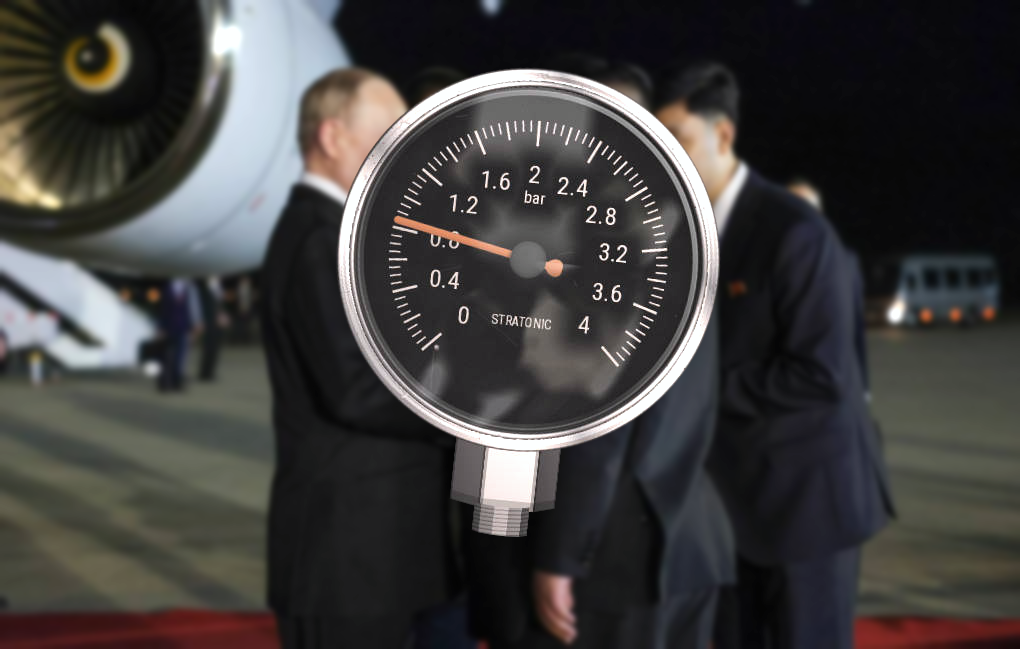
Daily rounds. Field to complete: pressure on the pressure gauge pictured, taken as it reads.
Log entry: 0.85 bar
